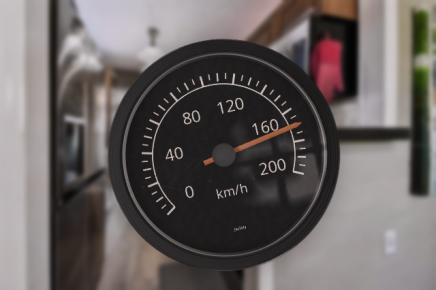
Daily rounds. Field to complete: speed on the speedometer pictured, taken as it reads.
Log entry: 170 km/h
